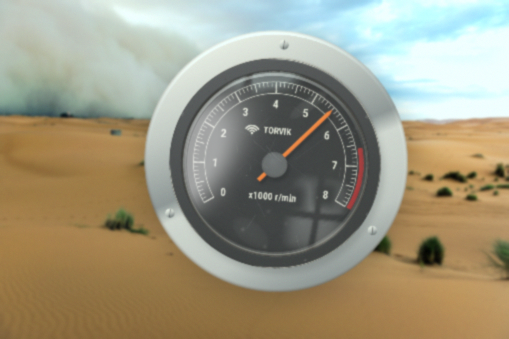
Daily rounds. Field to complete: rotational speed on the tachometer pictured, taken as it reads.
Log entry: 5500 rpm
